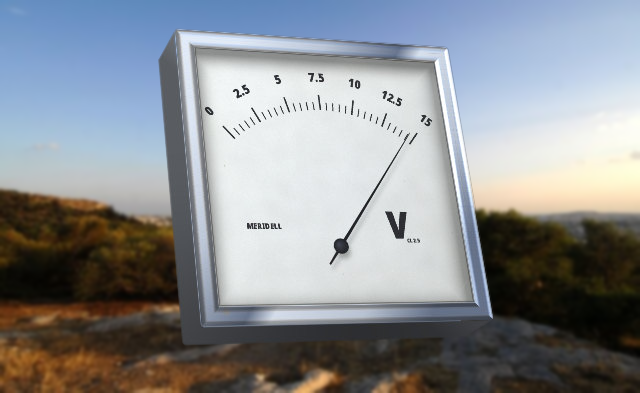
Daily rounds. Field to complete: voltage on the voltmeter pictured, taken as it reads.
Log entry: 14.5 V
